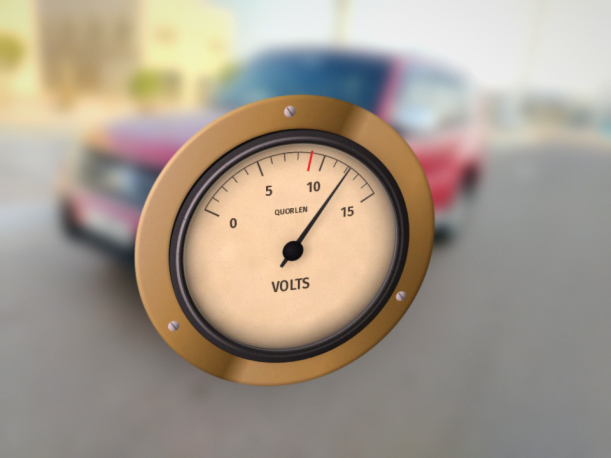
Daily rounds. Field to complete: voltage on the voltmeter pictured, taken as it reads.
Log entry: 12 V
